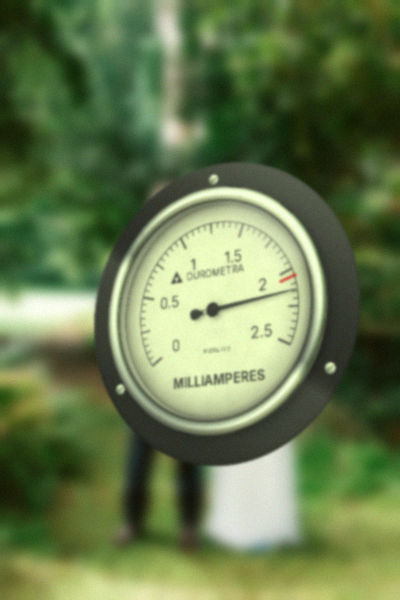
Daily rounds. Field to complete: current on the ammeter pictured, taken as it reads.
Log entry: 2.15 mA
